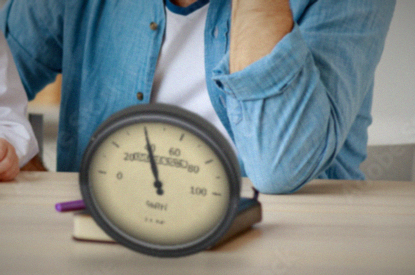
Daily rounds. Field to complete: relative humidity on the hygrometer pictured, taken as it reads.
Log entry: 40 %
